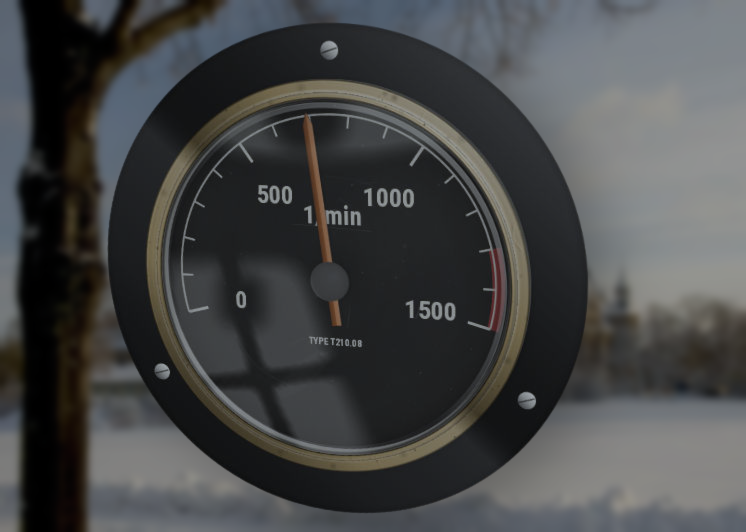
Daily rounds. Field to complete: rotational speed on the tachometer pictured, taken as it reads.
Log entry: 700 rpm
